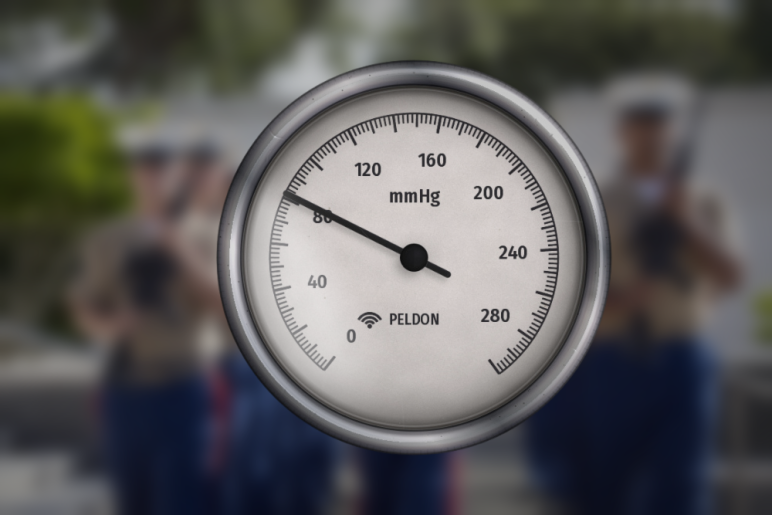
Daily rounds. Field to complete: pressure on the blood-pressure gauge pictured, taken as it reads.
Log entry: 82 mmHg
